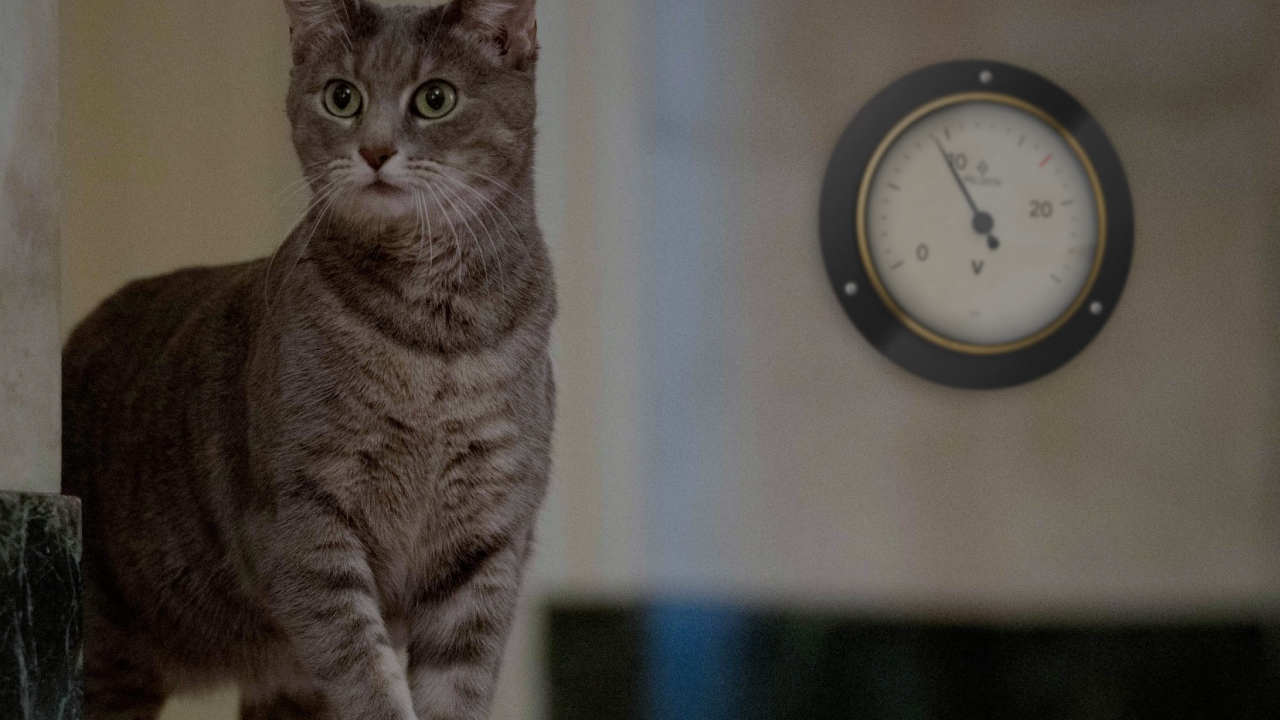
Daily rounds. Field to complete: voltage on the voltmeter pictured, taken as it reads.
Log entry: 9 V
